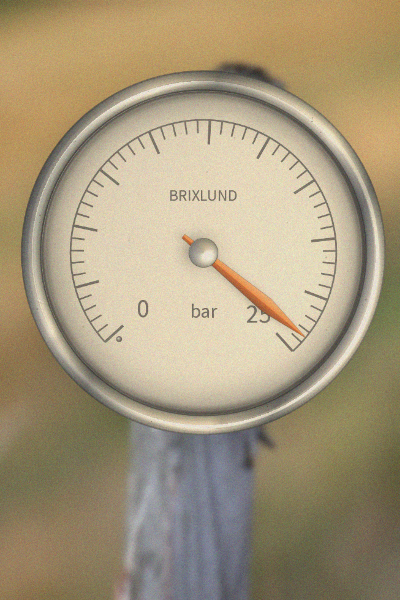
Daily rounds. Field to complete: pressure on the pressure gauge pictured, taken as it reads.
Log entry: 24.25 bar
